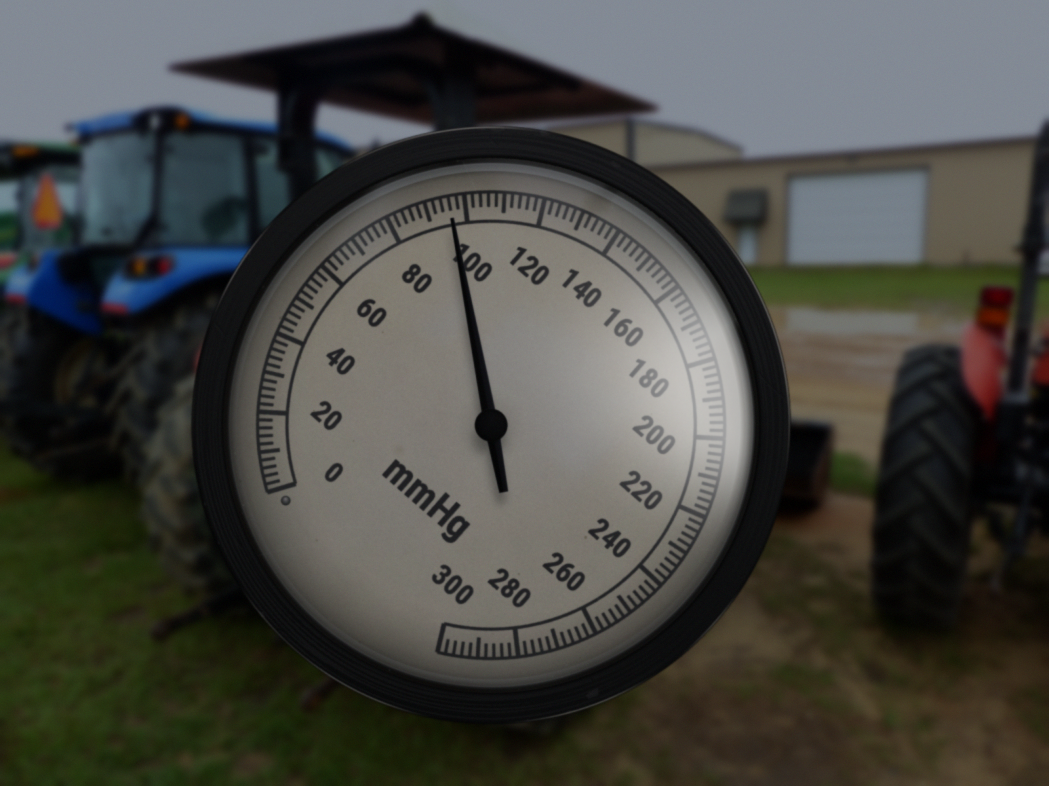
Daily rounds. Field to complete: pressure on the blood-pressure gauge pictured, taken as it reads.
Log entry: 96 mmHg
